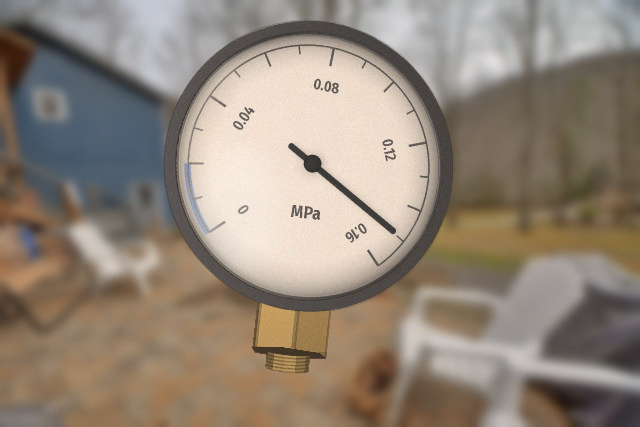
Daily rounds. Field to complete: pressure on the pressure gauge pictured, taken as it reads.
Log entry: 0.15 MPa
